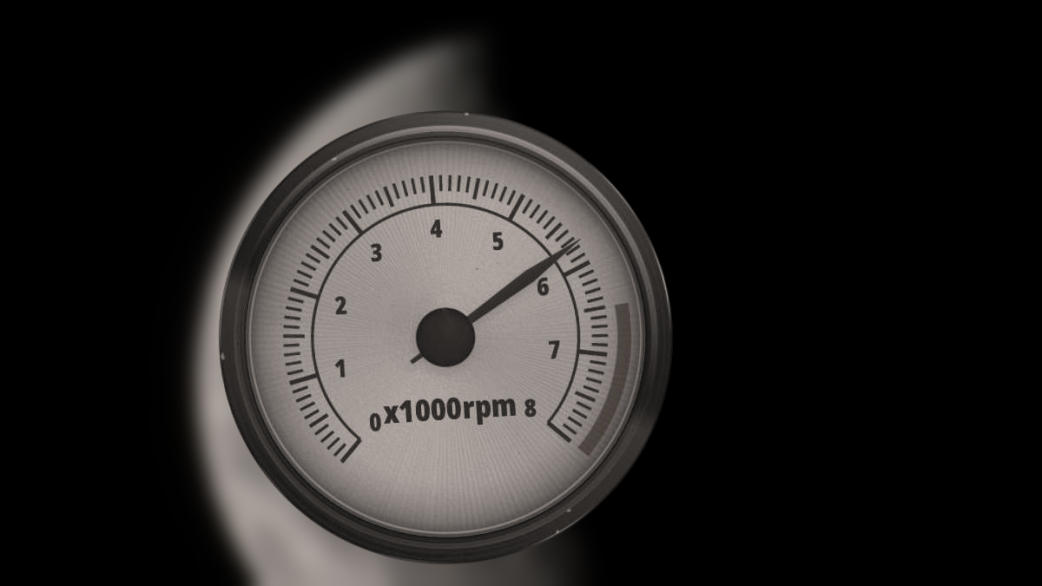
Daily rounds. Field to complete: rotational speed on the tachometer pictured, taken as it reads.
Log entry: 5750 rpm
